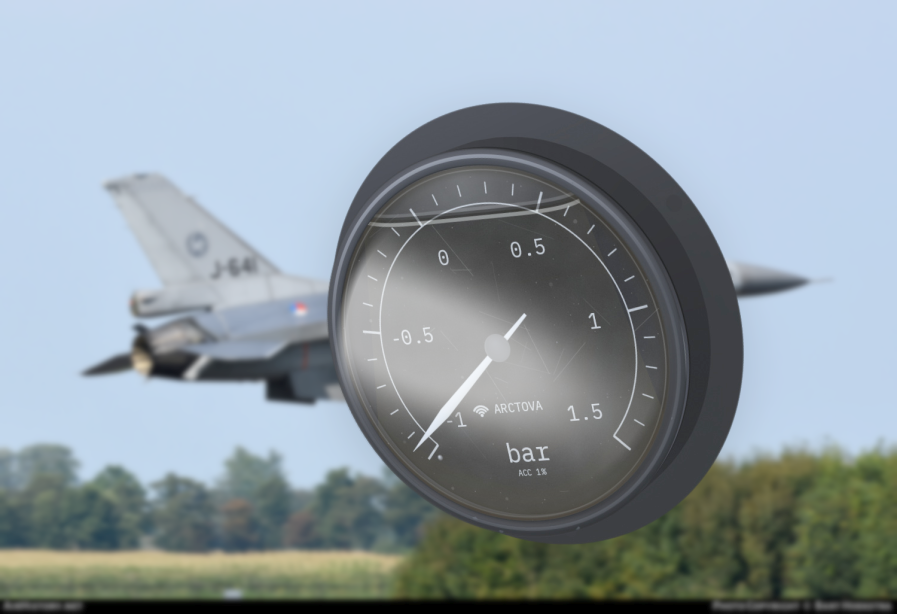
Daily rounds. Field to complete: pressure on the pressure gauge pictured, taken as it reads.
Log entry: -0.95 bar
